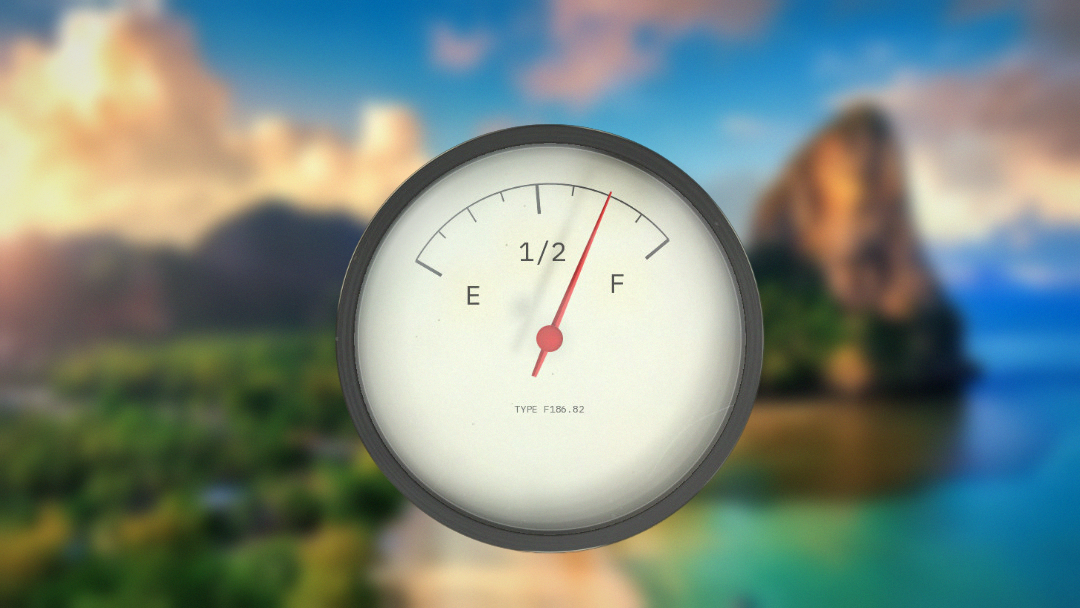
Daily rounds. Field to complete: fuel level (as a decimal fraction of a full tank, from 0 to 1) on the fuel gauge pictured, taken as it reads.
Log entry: 0.75
